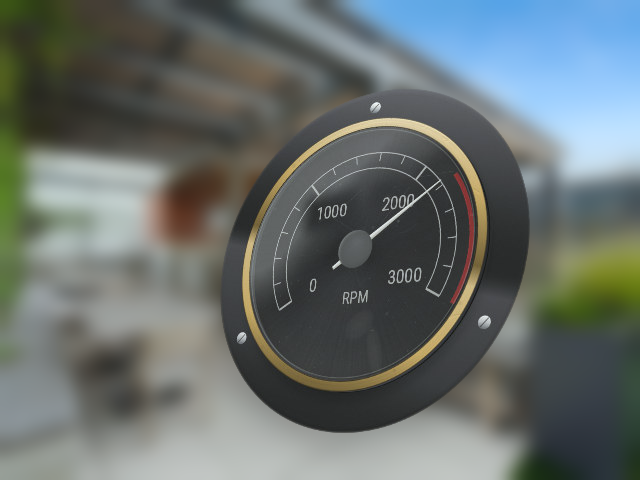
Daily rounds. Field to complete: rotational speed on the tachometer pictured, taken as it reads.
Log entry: 2200 rpm
